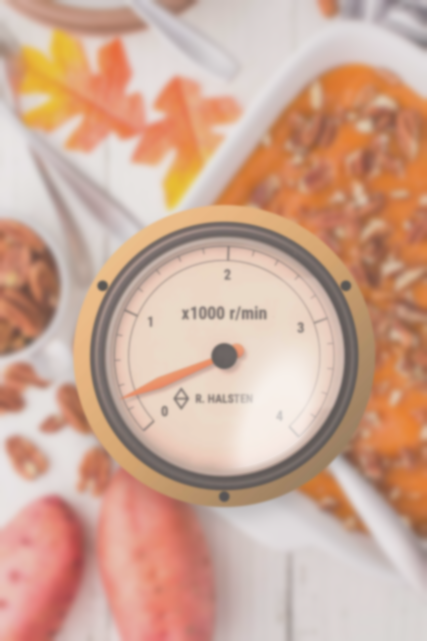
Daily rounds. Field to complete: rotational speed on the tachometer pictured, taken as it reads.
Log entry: 300 rpm
